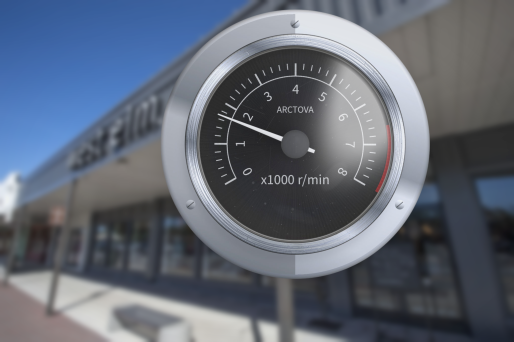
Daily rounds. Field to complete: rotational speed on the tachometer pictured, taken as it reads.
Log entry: 1700 rpm
